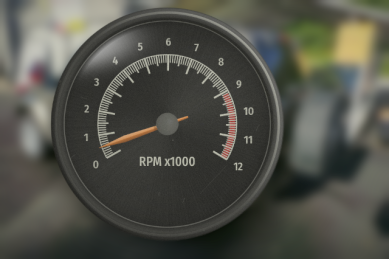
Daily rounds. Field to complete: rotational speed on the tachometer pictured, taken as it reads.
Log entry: 500 rpm
